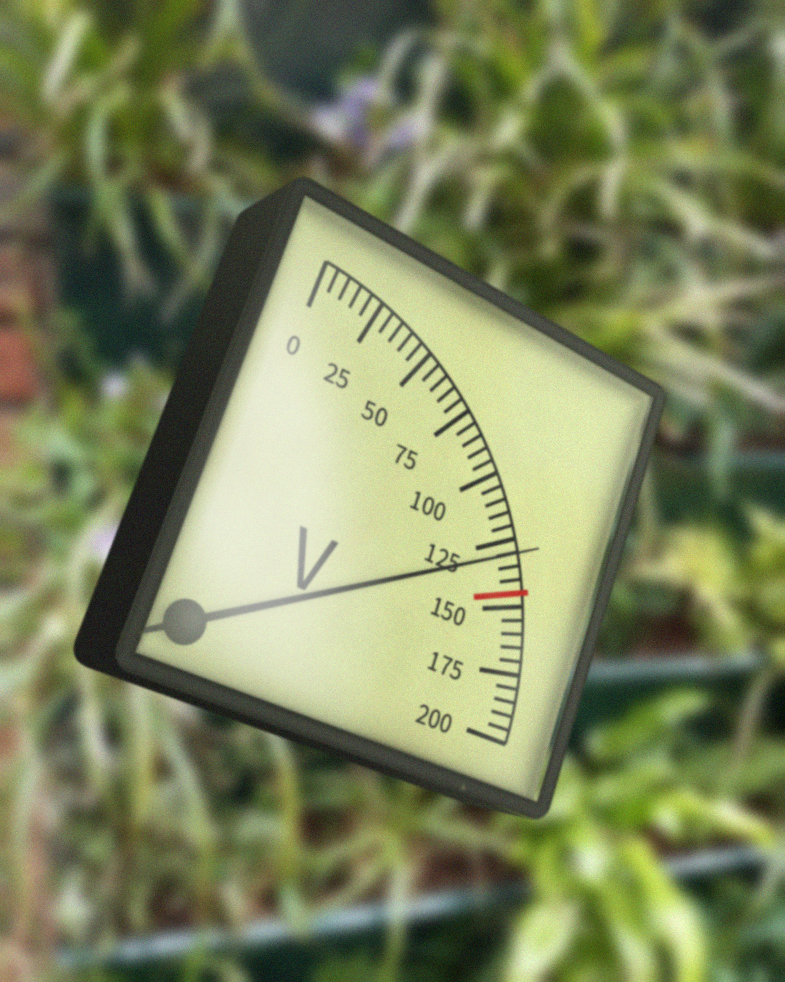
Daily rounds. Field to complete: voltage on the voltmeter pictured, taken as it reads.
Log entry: 130 V
